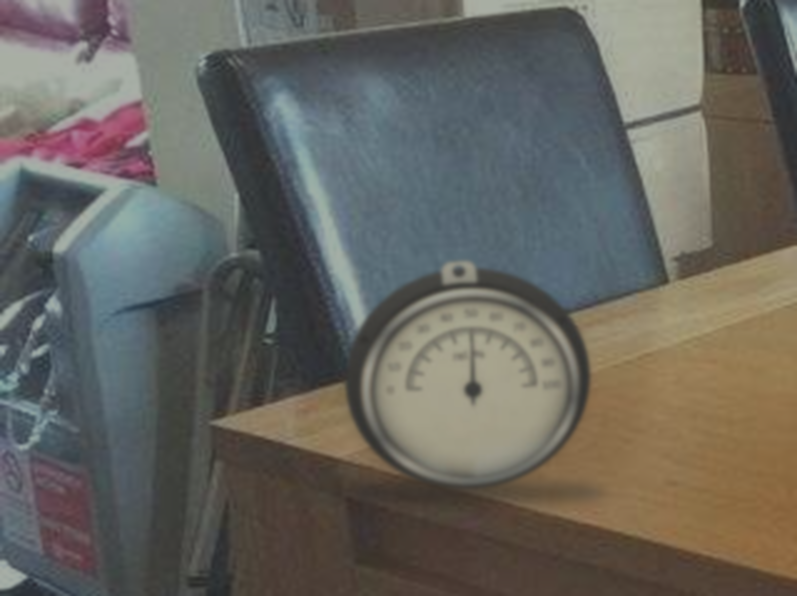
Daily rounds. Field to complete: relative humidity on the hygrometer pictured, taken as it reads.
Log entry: 50 %
